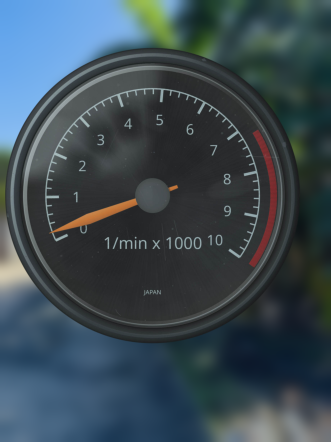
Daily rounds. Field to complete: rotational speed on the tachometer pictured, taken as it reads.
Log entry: 200 rpm
